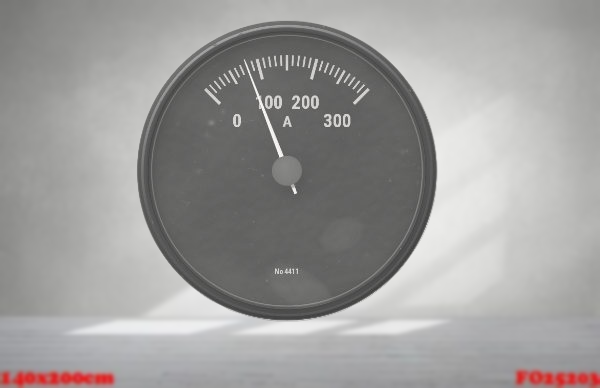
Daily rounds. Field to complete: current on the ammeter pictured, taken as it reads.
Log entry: 80 A
